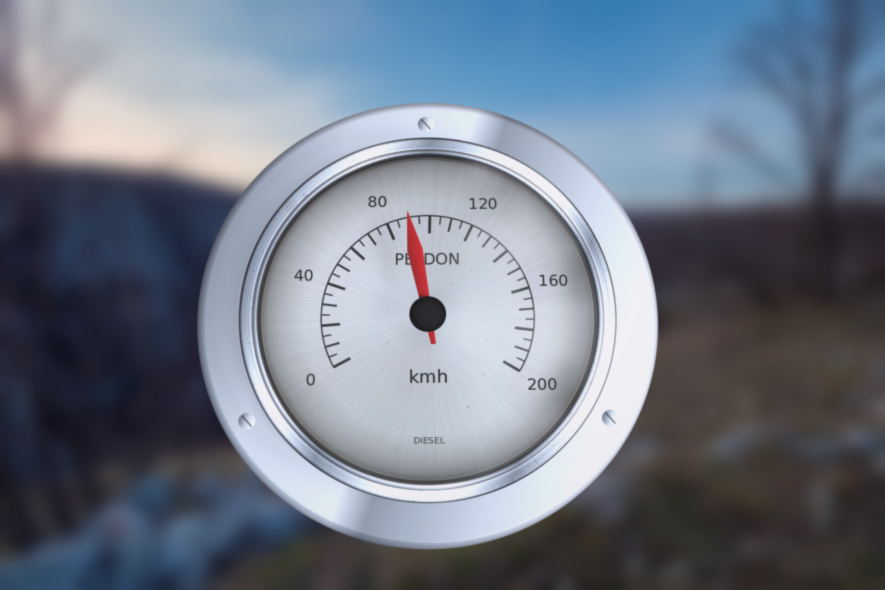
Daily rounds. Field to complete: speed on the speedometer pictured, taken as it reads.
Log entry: 90 km/h
